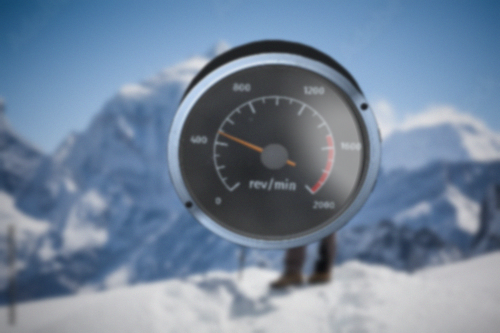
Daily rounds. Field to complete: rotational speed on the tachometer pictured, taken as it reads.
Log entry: 500 rpm
